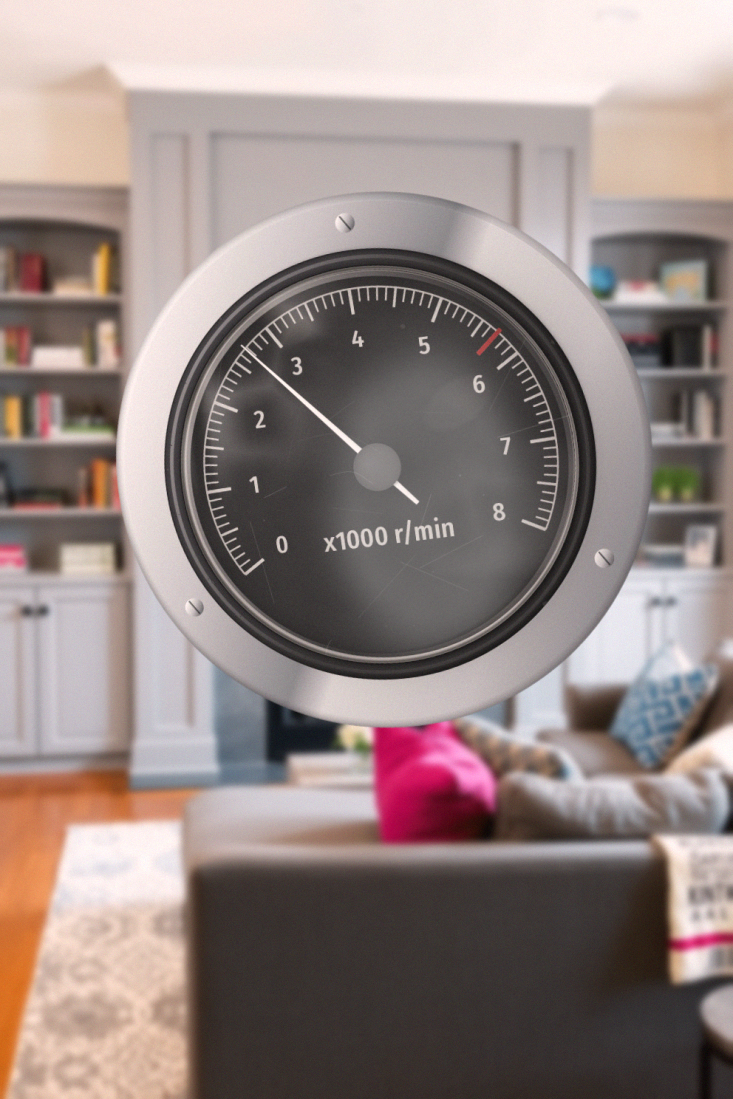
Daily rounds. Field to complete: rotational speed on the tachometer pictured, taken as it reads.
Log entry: 2700 rpm
